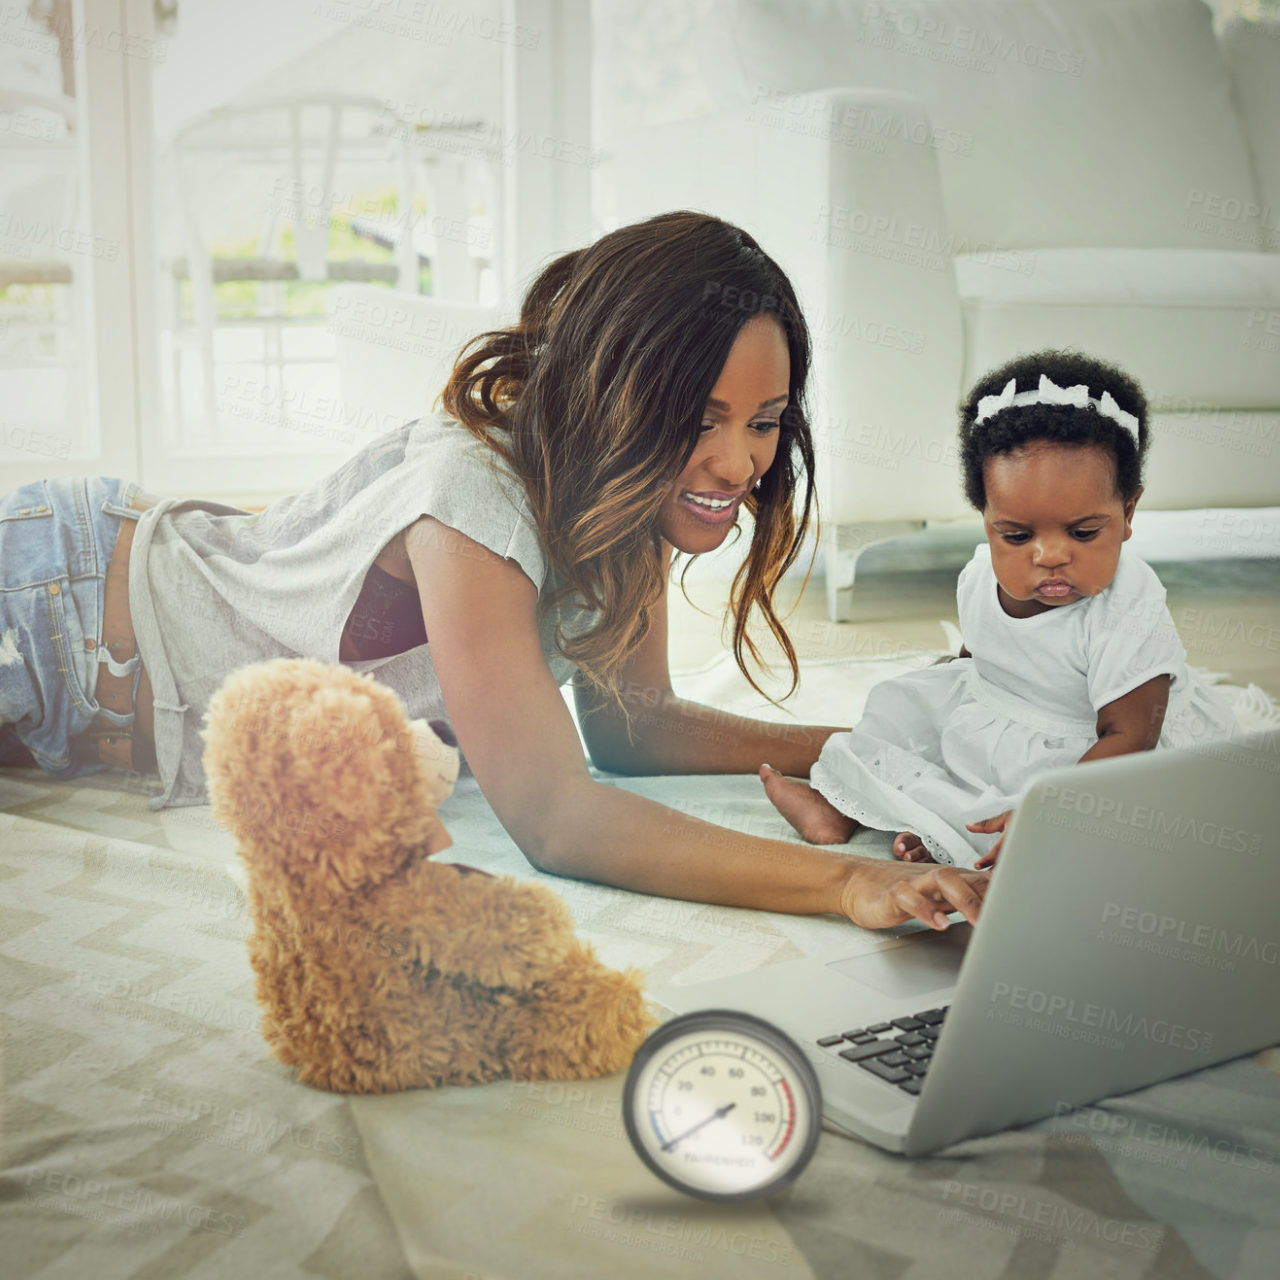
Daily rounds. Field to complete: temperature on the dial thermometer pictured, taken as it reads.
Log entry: -16 °F
